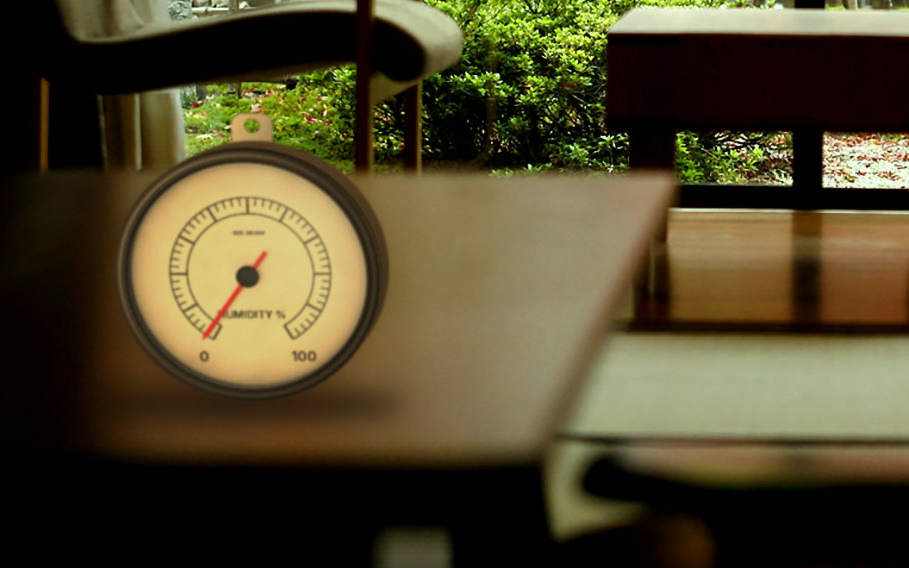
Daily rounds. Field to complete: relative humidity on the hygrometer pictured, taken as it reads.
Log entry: 2 %
